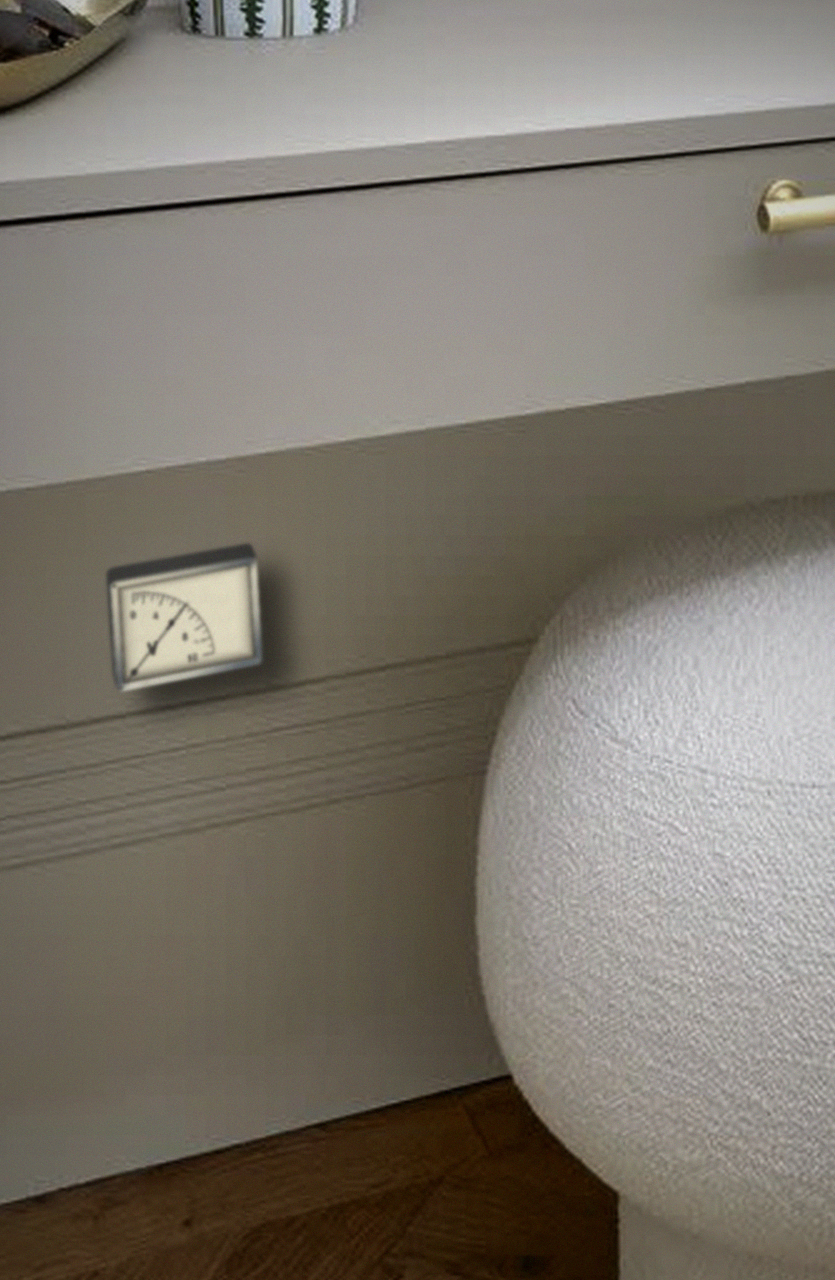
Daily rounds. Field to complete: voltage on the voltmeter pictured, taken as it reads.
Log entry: 6 V
